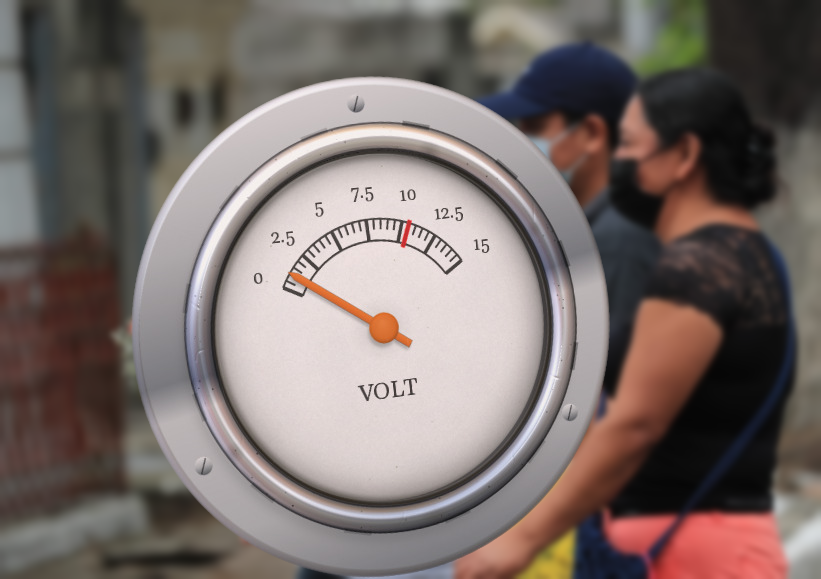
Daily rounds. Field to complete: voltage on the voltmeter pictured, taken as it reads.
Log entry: 1 V
